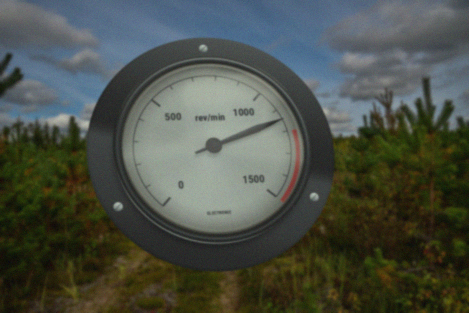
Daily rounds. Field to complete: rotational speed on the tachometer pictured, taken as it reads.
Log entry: 1150 rpm
